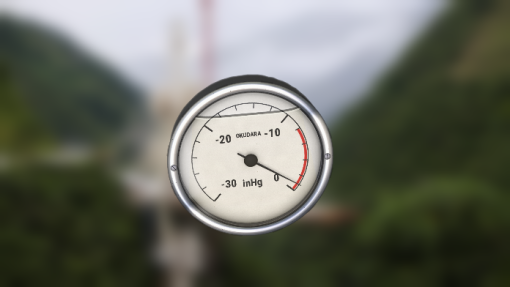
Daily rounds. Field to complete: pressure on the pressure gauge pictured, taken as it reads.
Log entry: -1 inHg
